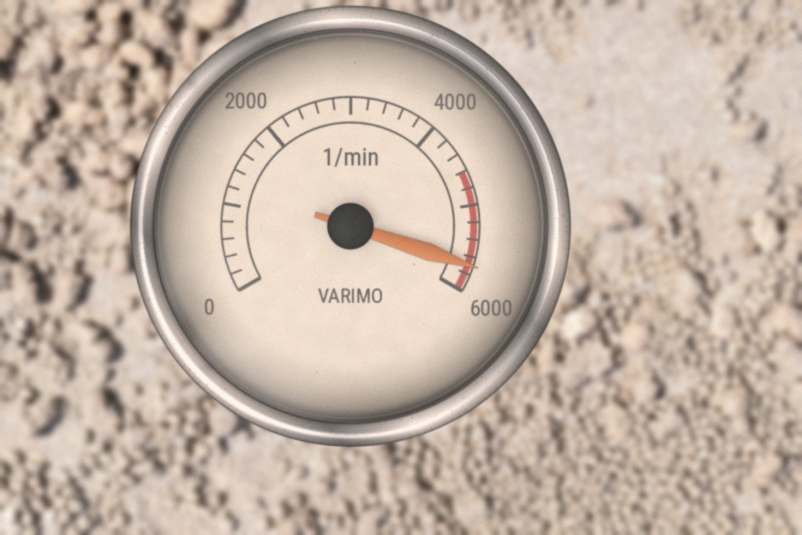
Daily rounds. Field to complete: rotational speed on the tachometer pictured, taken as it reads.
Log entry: 5700 rpm
